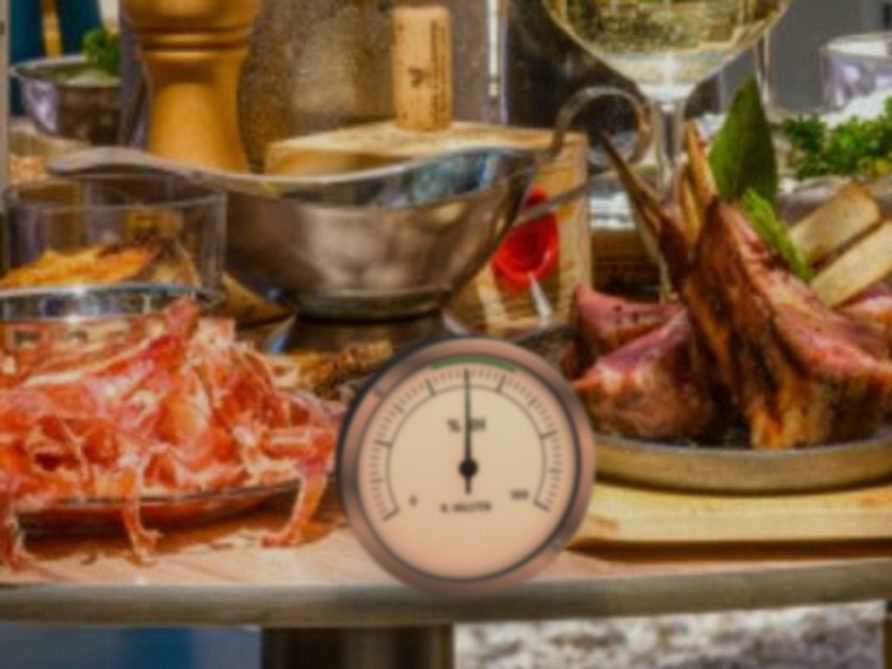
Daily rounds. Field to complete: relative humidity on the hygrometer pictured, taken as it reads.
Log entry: 50 %
